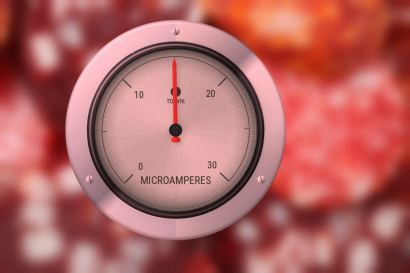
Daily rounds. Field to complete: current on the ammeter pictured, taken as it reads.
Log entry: 15 µA
